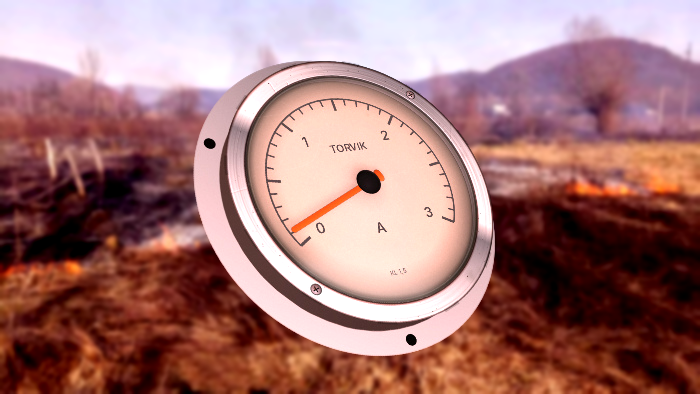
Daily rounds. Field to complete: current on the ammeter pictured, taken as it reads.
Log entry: 0.1 A
